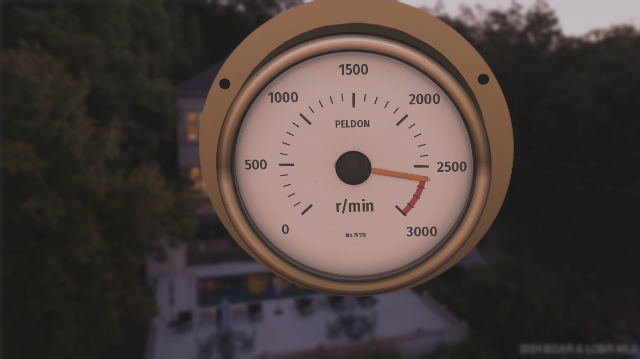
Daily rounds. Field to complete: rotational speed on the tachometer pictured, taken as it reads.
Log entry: 2600 rpm
